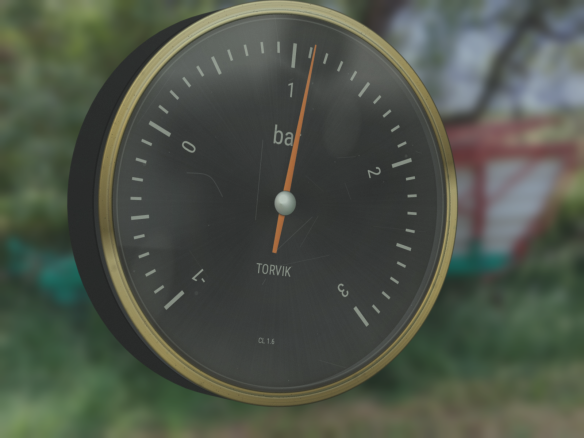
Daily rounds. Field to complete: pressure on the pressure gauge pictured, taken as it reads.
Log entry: 1.1 bar
